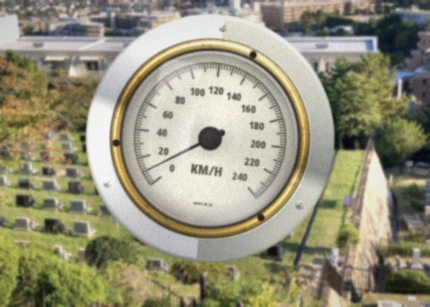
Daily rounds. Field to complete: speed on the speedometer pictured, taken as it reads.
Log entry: 10 km/h
